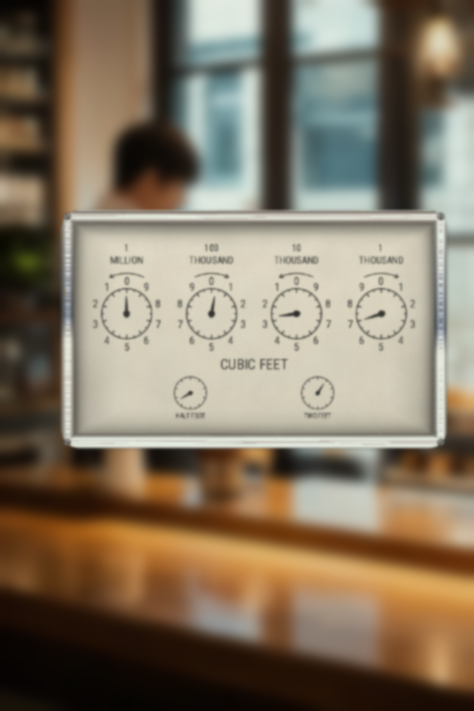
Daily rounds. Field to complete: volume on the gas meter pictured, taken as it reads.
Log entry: 2700 ft³
